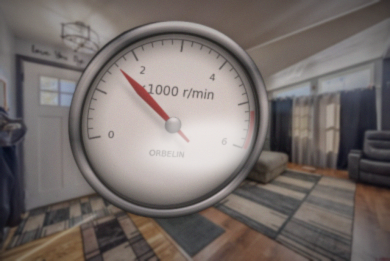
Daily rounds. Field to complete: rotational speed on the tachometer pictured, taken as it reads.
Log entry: 1600 rpm
